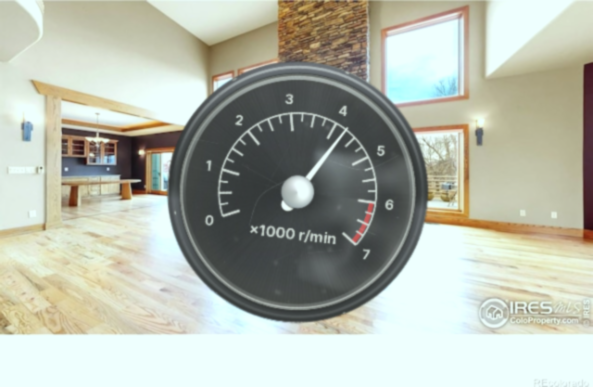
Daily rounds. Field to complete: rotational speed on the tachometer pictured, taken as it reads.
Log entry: 4250 rpm
